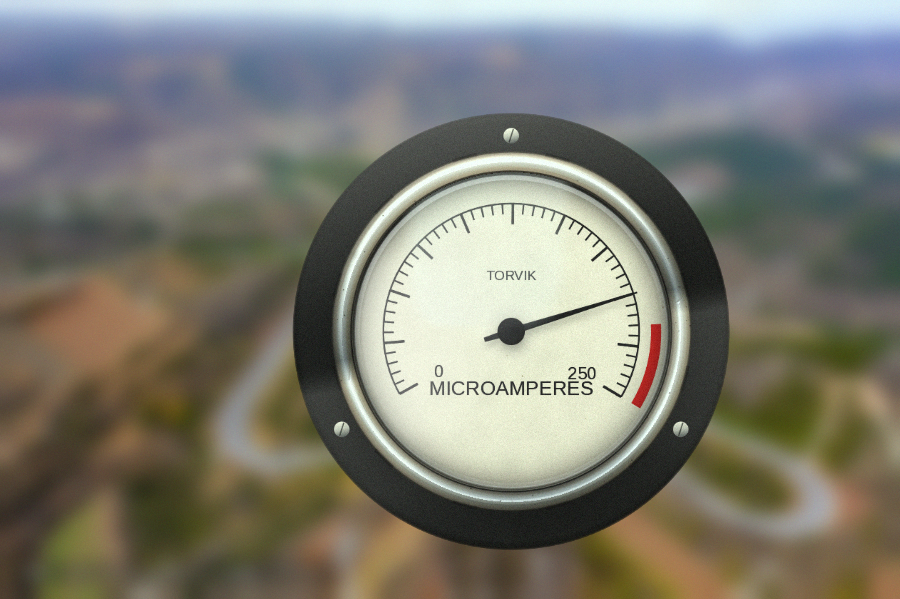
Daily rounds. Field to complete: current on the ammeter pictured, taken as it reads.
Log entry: 200 µA
